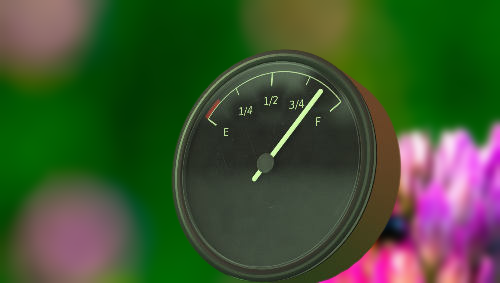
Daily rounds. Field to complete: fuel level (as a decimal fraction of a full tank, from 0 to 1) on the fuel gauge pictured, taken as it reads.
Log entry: 0.875
